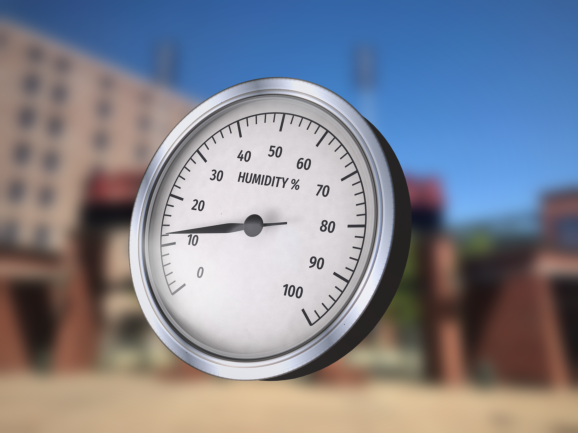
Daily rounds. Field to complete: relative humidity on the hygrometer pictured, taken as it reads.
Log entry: 12 %
